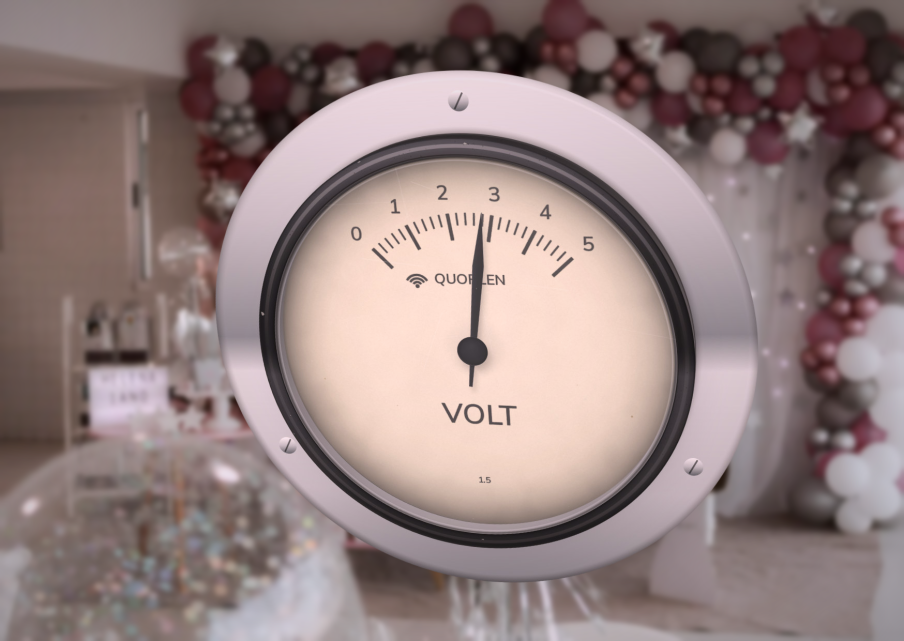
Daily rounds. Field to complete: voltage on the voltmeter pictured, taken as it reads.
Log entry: 2.8 V
